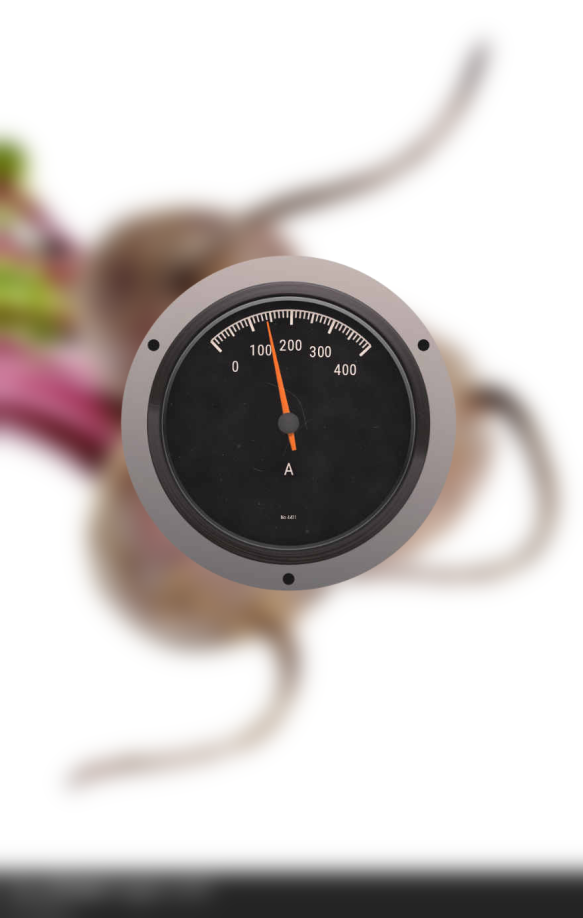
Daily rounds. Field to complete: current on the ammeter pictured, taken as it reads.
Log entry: 140 A
